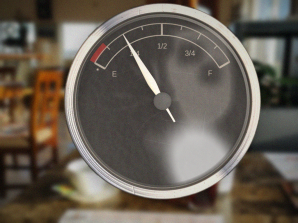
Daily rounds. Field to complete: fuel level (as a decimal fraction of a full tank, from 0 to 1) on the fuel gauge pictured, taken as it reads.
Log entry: 0.25
